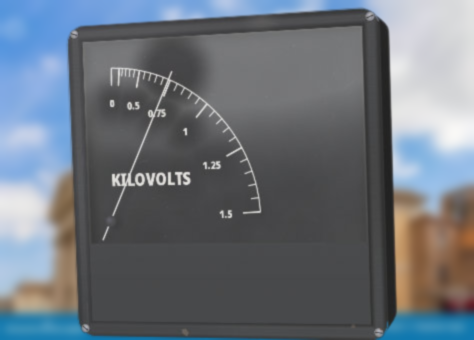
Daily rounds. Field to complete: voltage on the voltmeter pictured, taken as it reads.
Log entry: 0.75 kV
